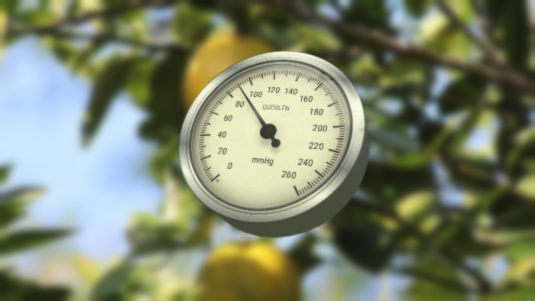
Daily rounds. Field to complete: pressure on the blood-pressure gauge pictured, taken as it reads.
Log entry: 90 mmHg
